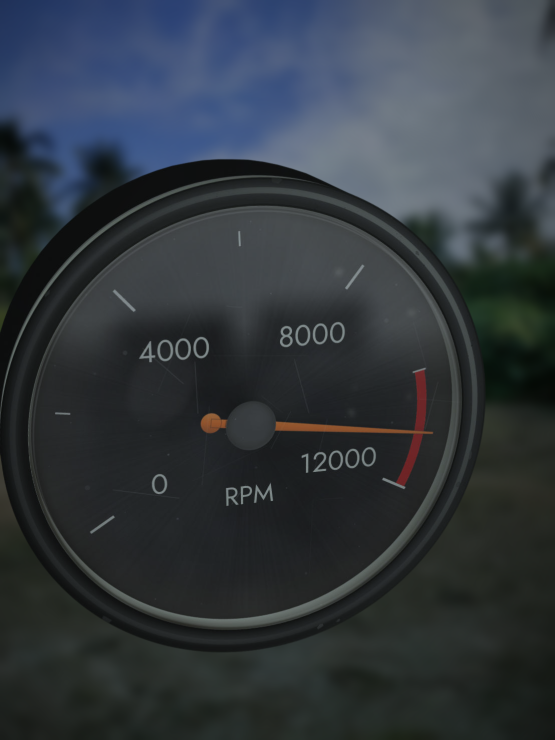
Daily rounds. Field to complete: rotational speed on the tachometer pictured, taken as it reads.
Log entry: 11000 rpm
